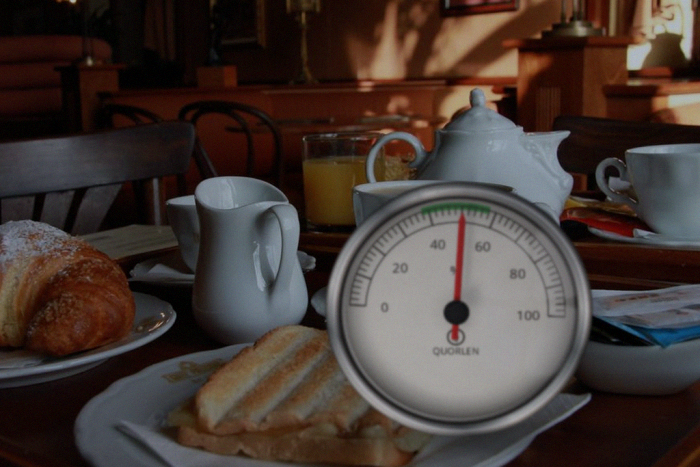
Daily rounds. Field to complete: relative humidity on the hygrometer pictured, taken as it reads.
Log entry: 50 %
